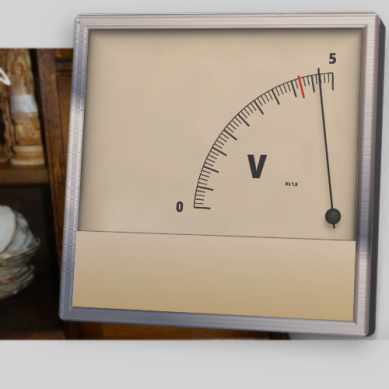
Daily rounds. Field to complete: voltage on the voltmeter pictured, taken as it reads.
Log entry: 4.7 V
